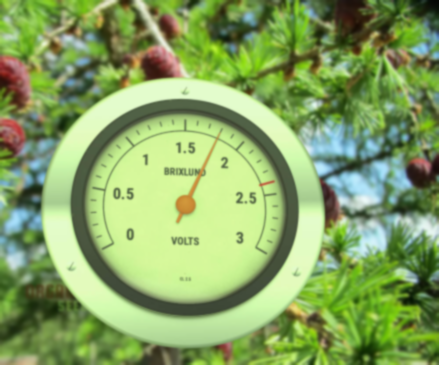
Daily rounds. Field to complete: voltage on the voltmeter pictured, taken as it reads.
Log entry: 1.8 V
